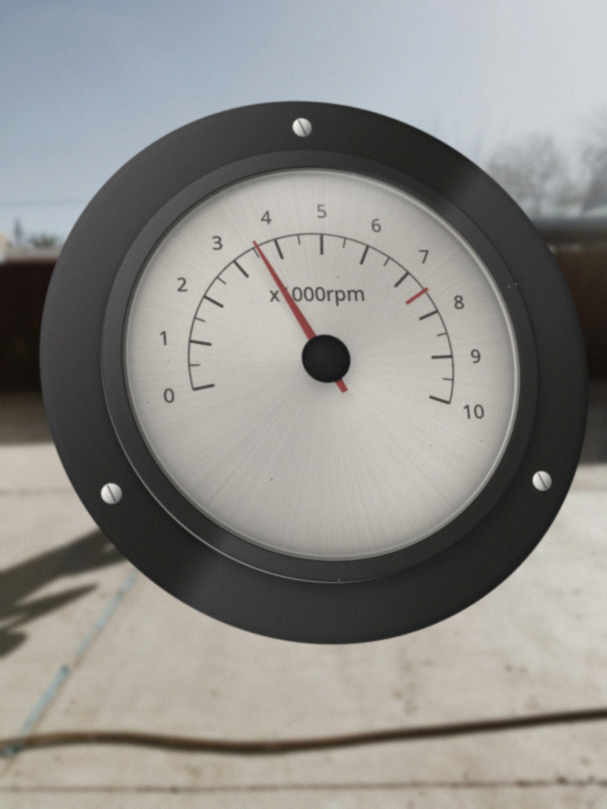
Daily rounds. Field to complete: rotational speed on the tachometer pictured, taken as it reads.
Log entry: 3500 rpm
